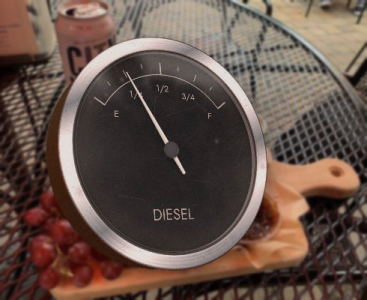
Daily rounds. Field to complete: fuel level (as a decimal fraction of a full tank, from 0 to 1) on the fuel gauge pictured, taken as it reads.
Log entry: 0.25
